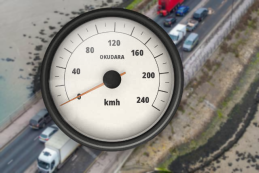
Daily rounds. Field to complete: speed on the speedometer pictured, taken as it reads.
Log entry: 0 km/h
